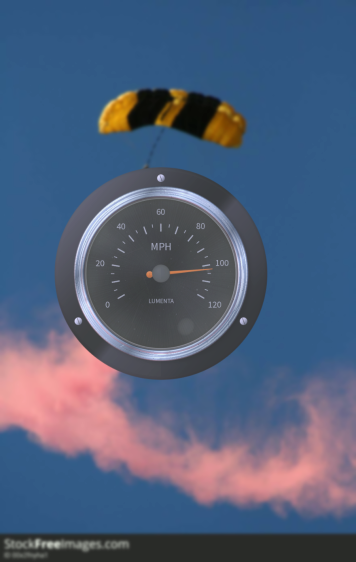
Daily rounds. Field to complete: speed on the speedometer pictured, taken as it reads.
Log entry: 102.5 mph
